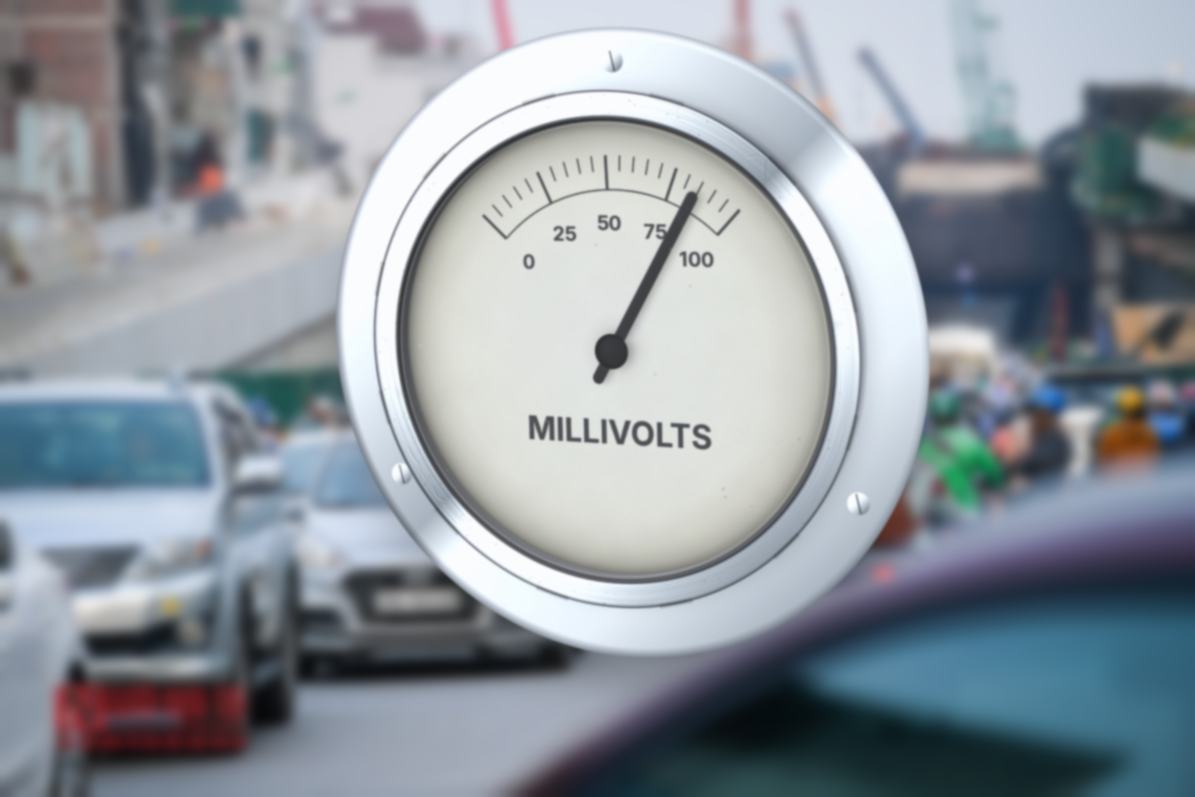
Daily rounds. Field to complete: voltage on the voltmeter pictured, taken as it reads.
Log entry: 85 mV
